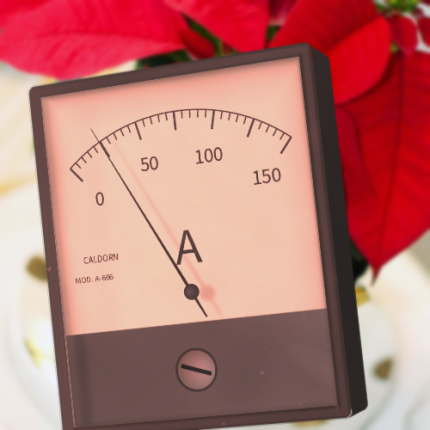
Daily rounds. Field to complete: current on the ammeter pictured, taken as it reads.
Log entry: 25 A
